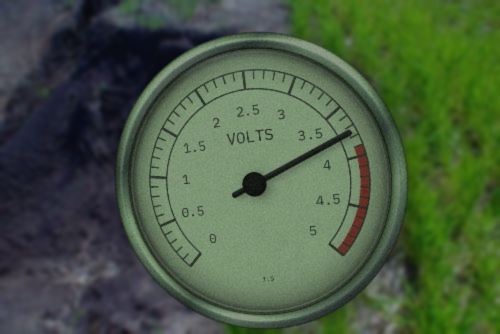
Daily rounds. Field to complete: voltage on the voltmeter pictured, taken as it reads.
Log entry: 3.75 V
